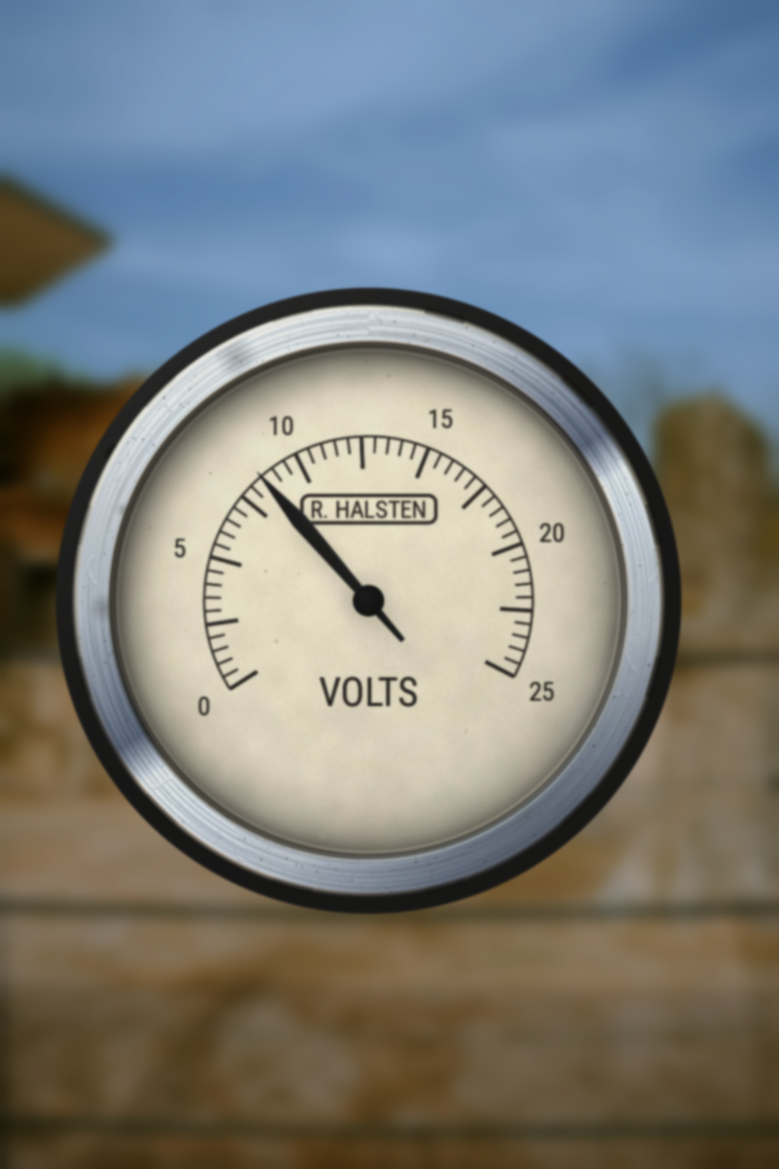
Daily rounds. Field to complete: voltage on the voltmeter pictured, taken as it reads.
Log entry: 8.5 V
